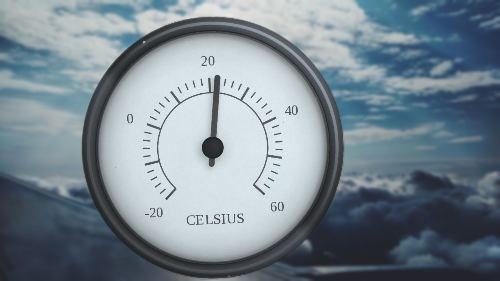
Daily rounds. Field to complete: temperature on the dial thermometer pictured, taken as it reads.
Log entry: 22 °C
